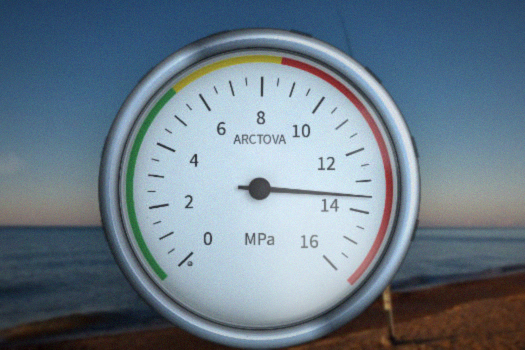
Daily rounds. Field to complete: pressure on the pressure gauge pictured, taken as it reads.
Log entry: 13.5 MPa
